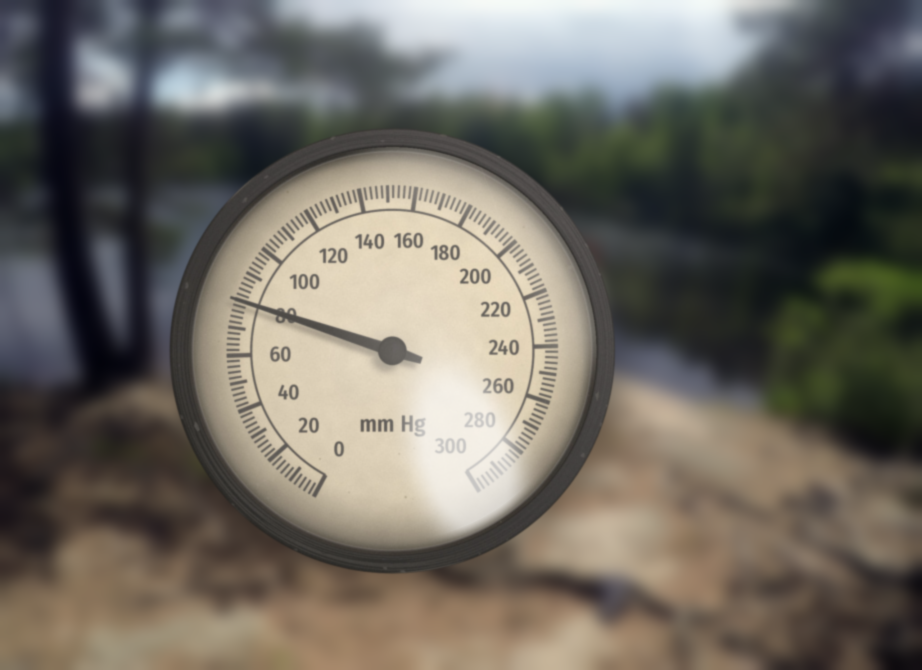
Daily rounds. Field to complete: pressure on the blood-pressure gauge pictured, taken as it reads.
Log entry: 80 mmHg
